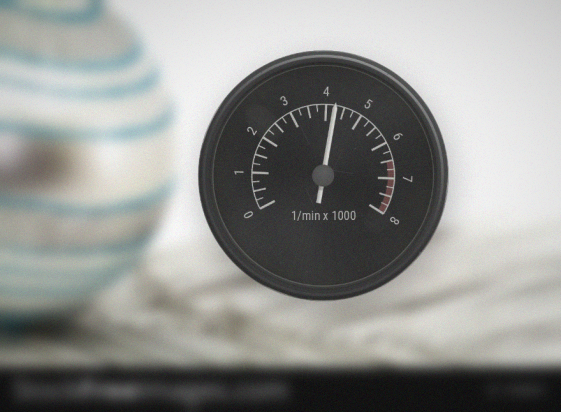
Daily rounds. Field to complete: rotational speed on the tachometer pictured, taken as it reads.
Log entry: 4250 rpm
